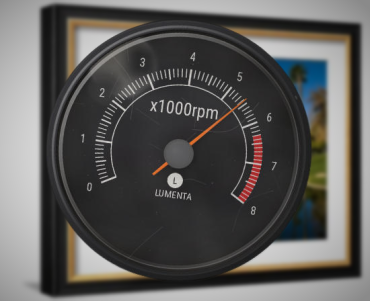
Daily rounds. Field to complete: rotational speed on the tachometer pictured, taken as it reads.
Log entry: 5400 rpm
